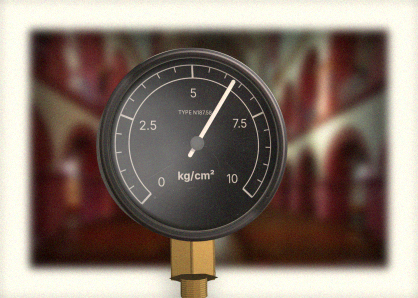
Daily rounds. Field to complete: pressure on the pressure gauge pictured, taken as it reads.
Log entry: 6.25 kg/cm²
